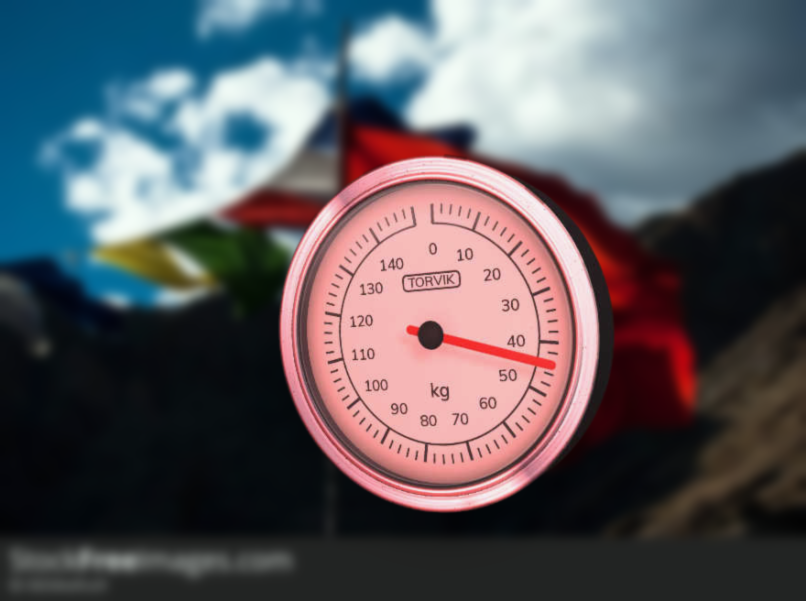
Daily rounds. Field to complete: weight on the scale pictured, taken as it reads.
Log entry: 44 kg
